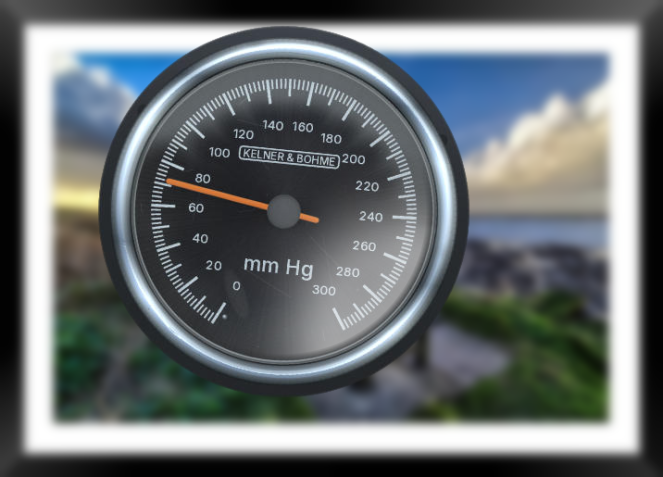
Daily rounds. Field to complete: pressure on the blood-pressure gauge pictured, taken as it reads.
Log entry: 72 mmHg
